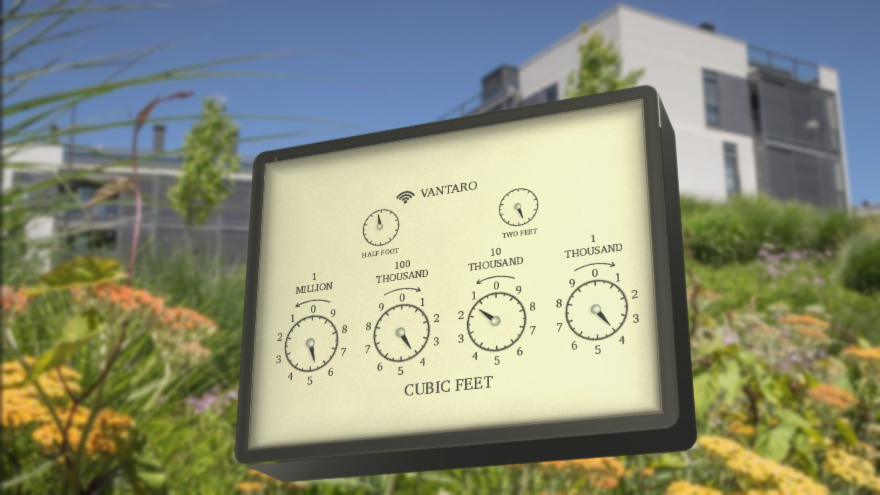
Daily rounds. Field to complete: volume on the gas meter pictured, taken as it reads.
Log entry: 541400 ft³
